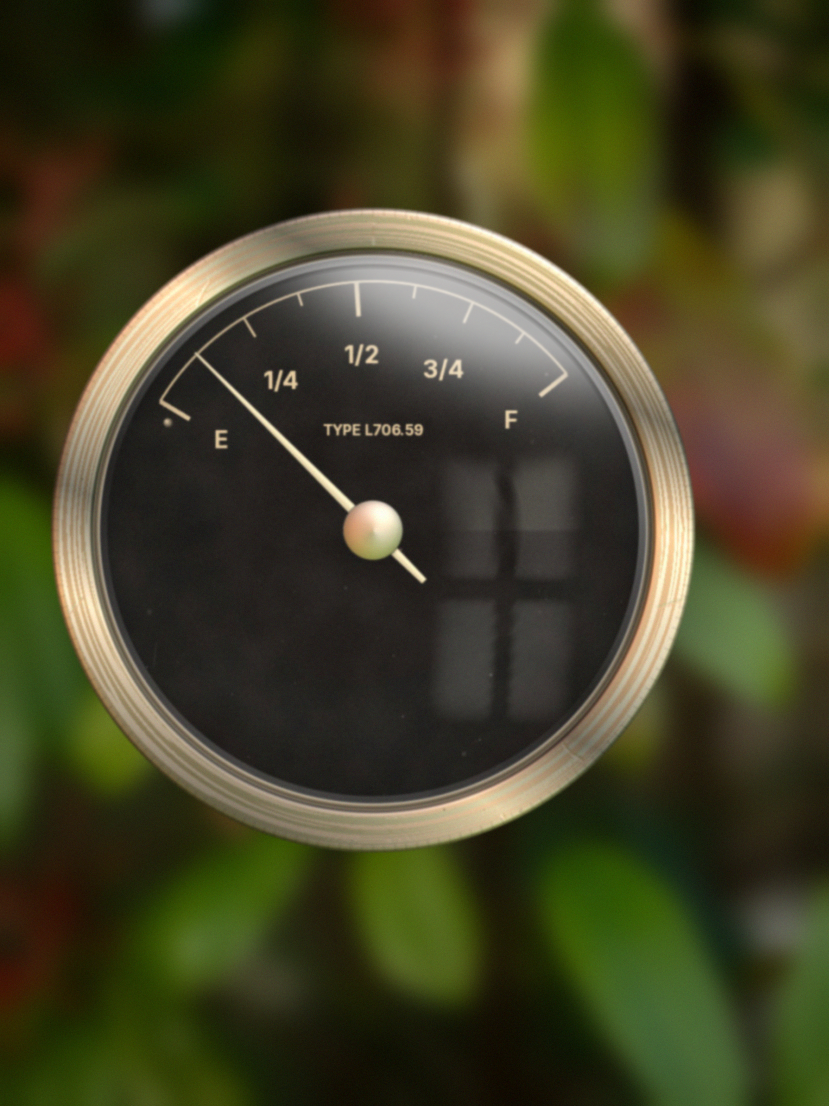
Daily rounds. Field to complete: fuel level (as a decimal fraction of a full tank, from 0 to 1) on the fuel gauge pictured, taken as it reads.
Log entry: 0.125
